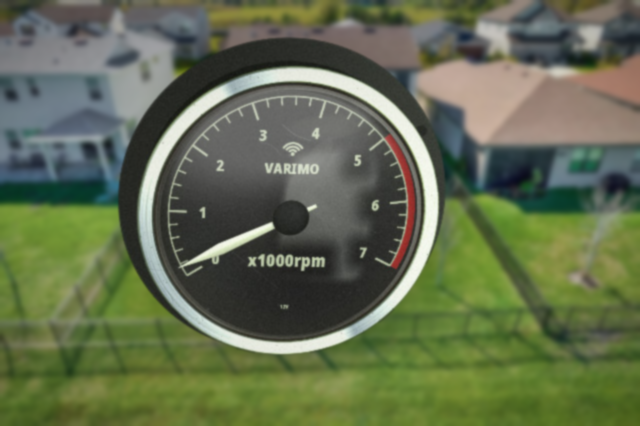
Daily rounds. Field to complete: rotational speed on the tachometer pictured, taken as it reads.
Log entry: 200 rpm
